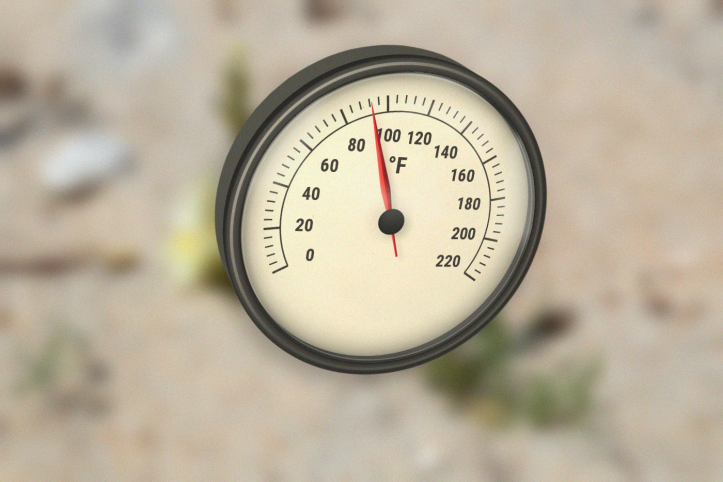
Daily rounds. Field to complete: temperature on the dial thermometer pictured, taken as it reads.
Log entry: 92 °F
